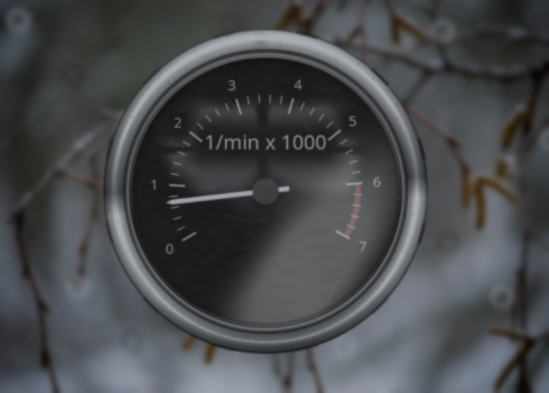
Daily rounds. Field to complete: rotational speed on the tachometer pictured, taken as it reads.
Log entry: 700 rpm
